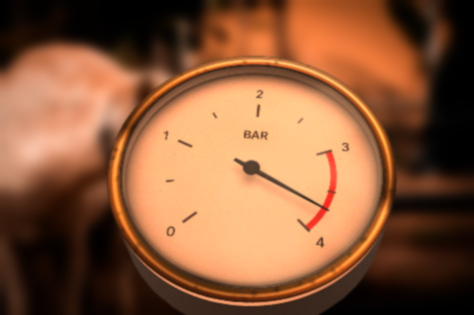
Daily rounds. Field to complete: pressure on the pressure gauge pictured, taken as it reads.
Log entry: 3.75 bar
